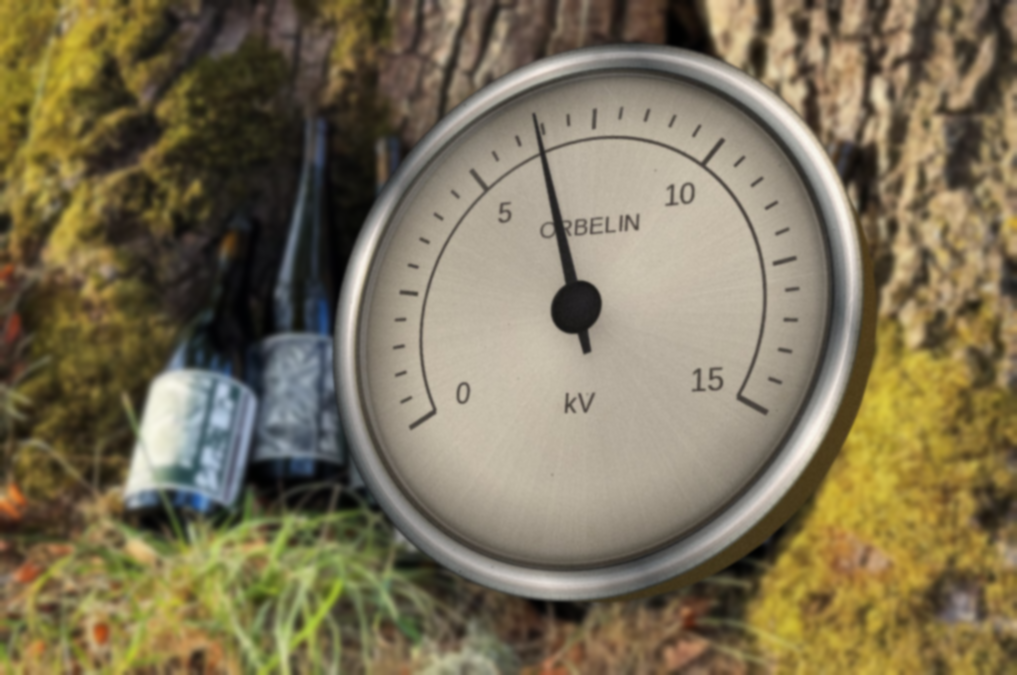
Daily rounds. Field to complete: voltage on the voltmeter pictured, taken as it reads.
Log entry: 6.5 kV
